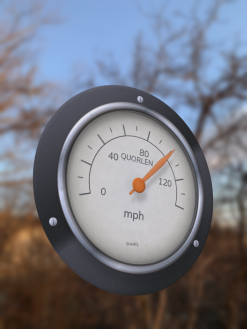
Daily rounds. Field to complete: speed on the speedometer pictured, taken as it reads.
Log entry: 100 mph
